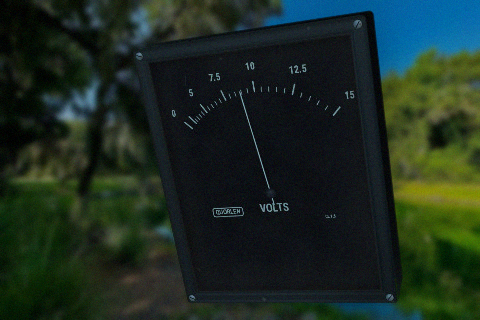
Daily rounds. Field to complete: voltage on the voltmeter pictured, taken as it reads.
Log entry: 9 V
